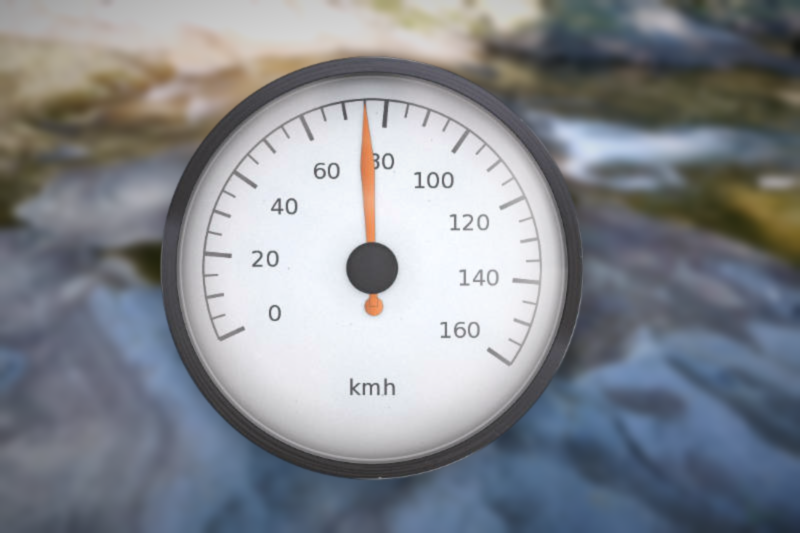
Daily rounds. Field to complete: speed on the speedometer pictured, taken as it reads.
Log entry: 75 km/h
